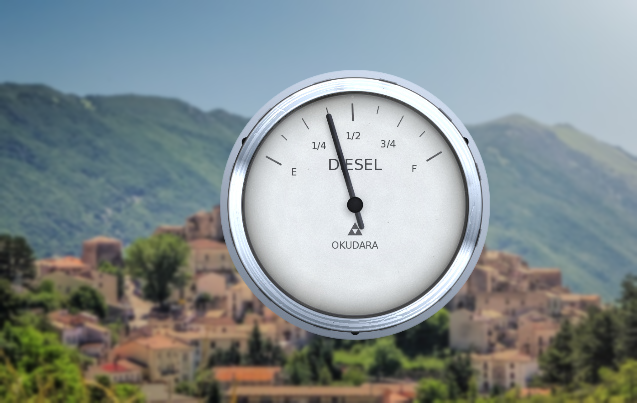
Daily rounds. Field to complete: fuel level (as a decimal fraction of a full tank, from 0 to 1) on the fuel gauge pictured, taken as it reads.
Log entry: 0.375
